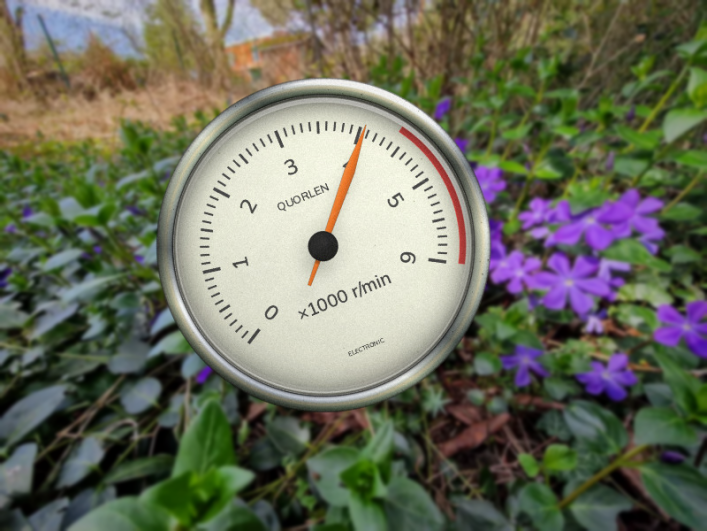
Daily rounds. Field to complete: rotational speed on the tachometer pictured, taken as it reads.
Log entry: 4050 rpm
